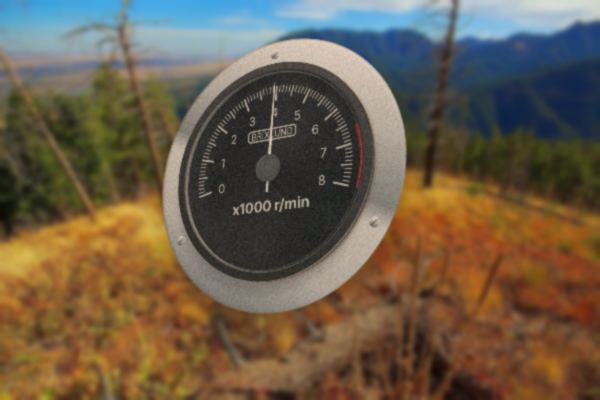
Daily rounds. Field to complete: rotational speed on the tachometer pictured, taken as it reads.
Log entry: 4000 rpm
